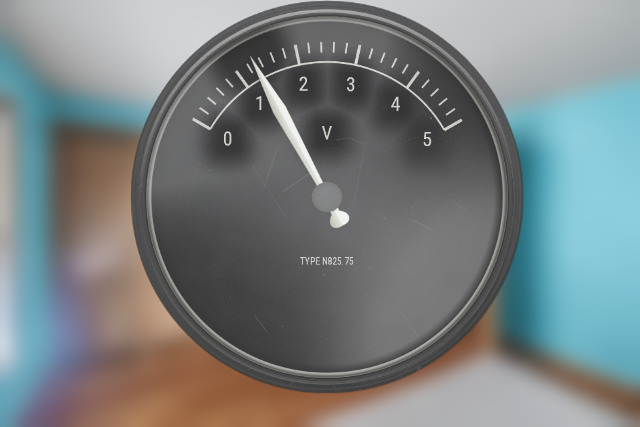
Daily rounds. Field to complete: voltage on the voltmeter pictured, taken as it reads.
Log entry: 1.3 V
